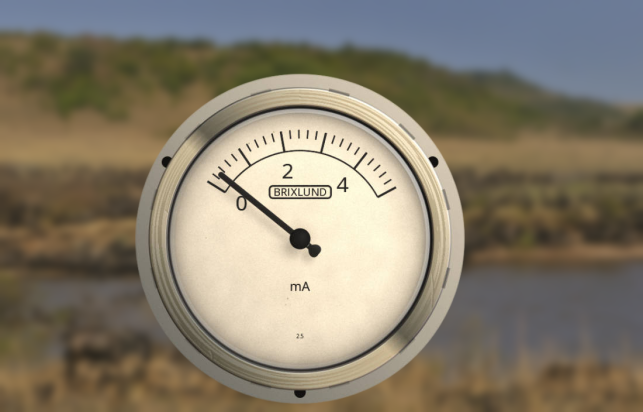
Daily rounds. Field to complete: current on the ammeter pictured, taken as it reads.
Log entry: 0.3 mA
